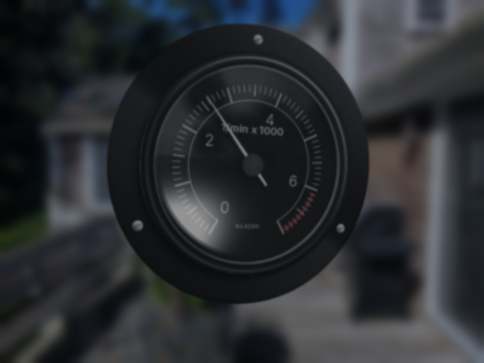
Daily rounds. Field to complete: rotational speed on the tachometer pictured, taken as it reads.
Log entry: 2600 rpm
